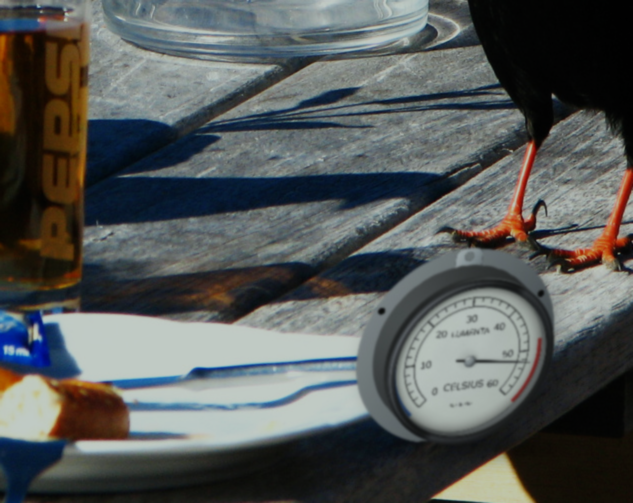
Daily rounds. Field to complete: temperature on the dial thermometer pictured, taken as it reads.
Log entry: 52 °C
